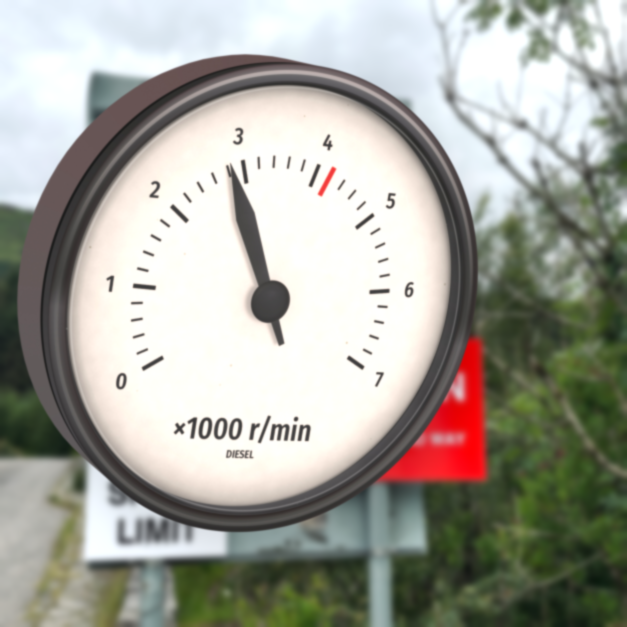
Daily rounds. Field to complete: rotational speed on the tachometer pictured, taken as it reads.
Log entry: 2800 rpm
